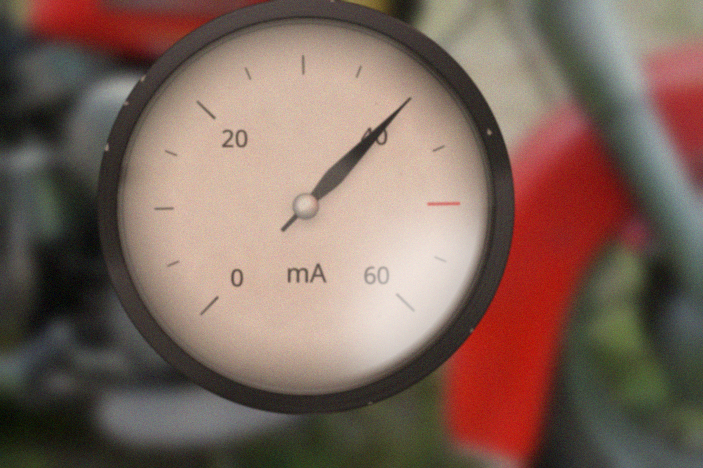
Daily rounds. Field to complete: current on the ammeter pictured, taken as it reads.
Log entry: 40 mA
